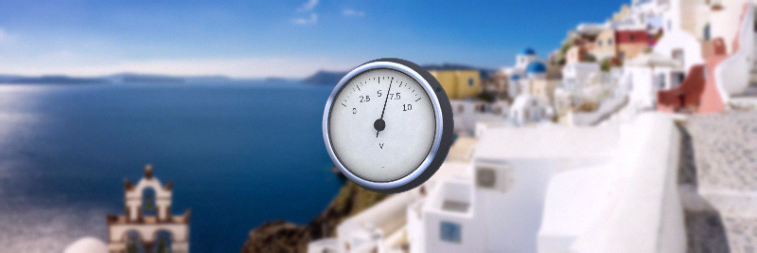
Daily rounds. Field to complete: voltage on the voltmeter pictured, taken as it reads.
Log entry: 6.5 V
